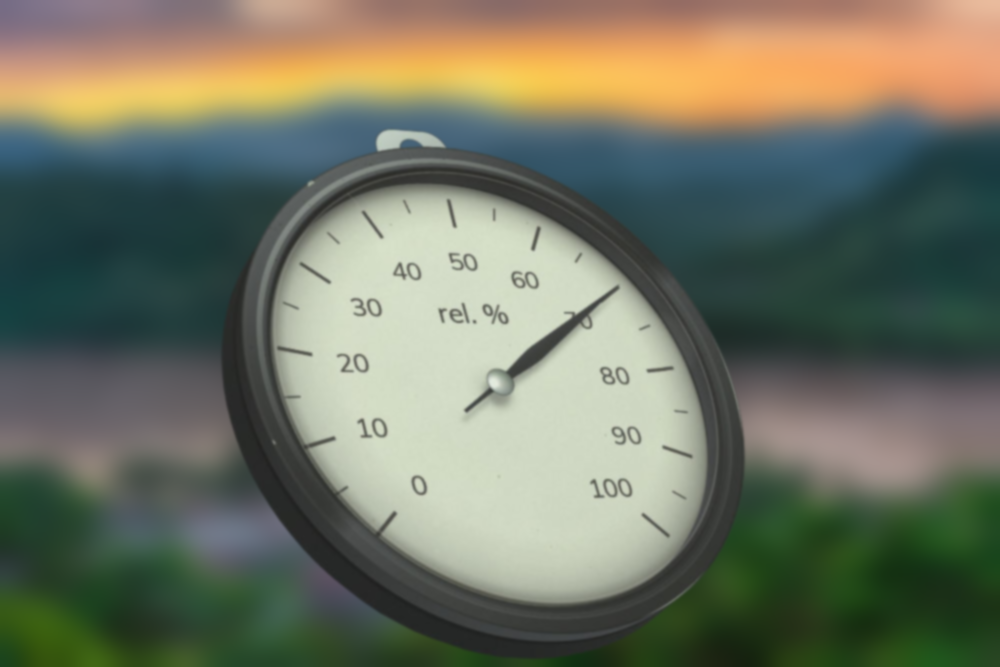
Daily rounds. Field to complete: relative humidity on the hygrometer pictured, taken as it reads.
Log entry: 70 %
